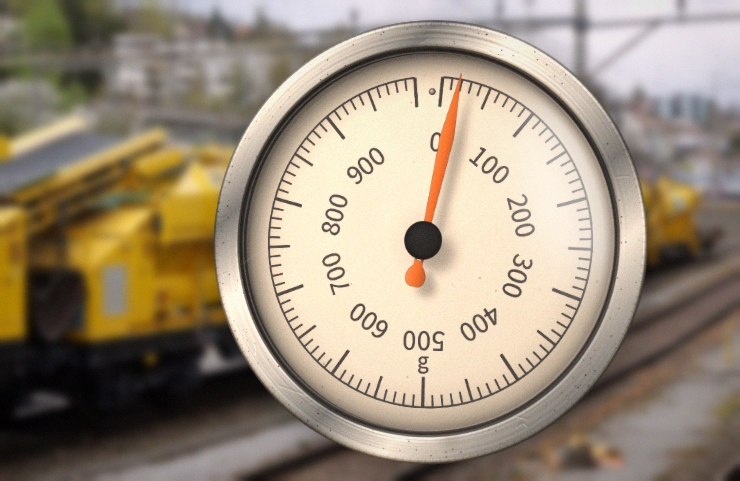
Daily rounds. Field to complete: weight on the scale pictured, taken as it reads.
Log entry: 20 g
